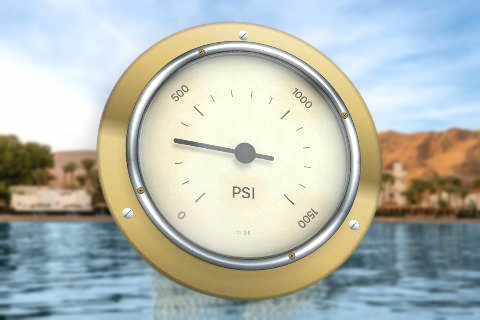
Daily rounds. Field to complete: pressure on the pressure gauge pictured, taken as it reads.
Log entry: 300 psi
